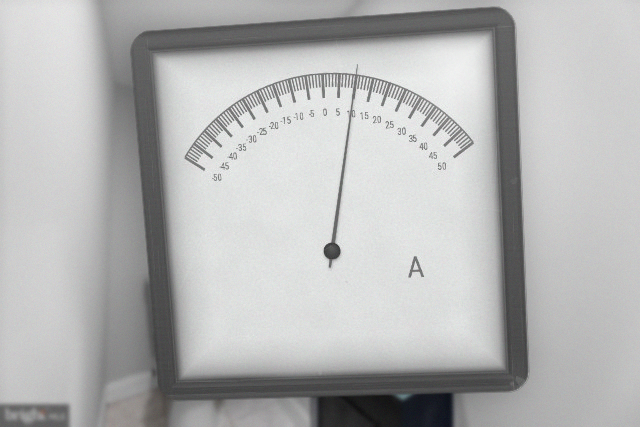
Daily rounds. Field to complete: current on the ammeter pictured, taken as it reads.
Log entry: 10 A
